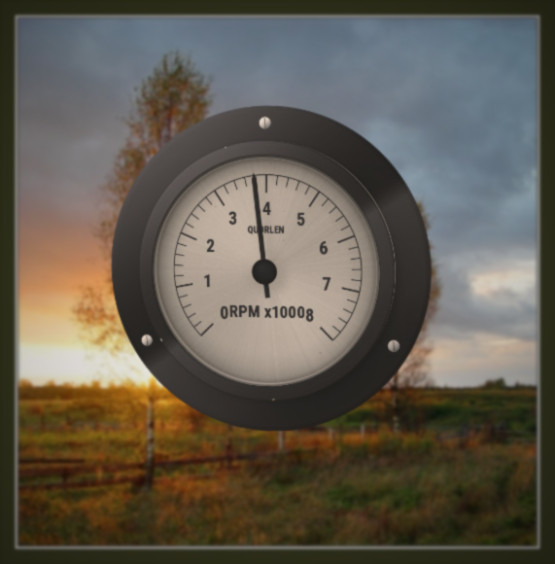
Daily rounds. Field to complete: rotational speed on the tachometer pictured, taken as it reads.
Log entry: 3800 rpm
